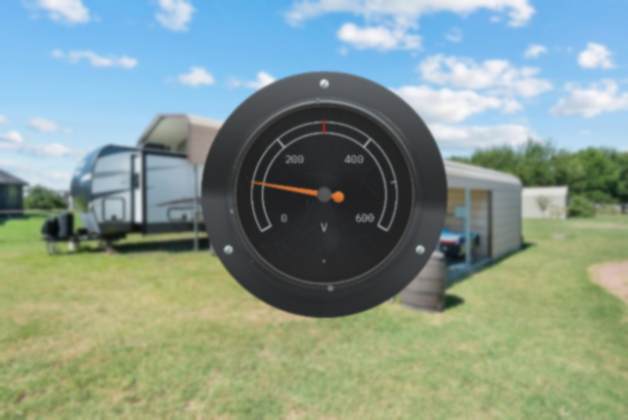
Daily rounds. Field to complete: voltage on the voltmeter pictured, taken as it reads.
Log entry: 100 V
